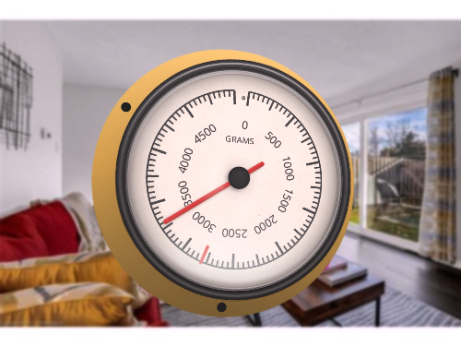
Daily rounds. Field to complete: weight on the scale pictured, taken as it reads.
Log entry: 3300 g
